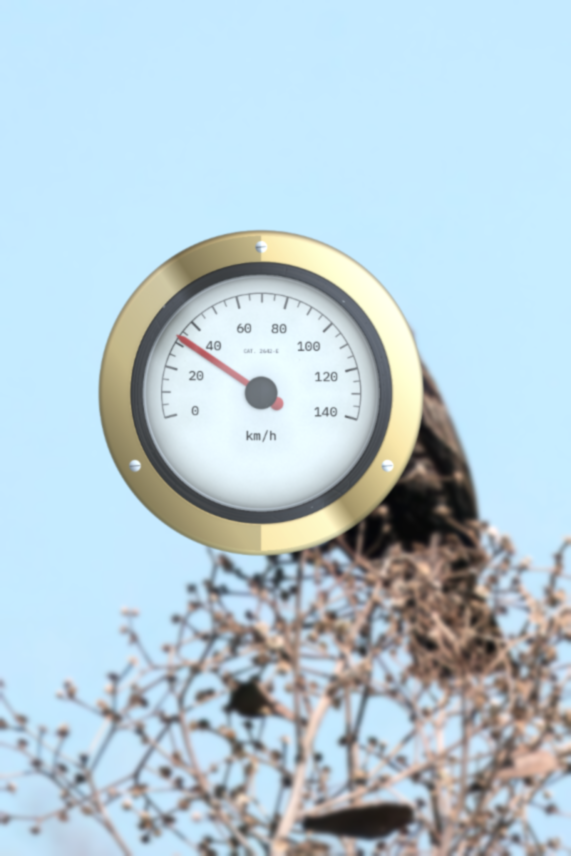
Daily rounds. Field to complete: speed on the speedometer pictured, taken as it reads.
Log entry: 32.5 km/h
